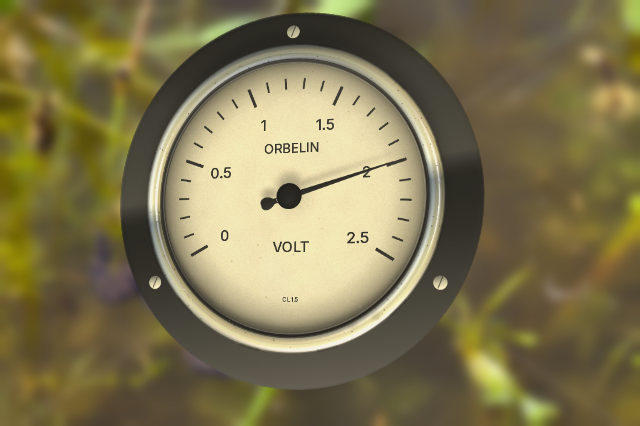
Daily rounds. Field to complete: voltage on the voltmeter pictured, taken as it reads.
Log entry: 2 V
